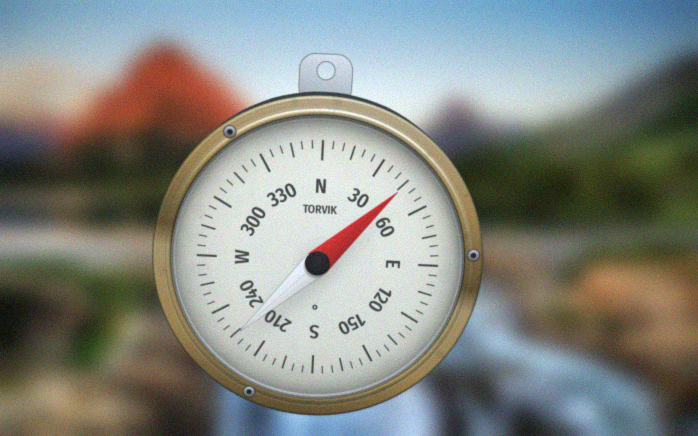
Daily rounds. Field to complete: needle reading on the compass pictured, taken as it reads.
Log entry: 45 °
